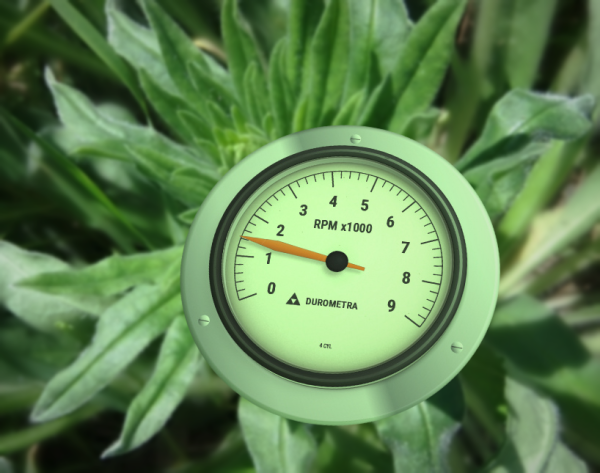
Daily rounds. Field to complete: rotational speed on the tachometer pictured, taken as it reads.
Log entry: 1400 rpm
